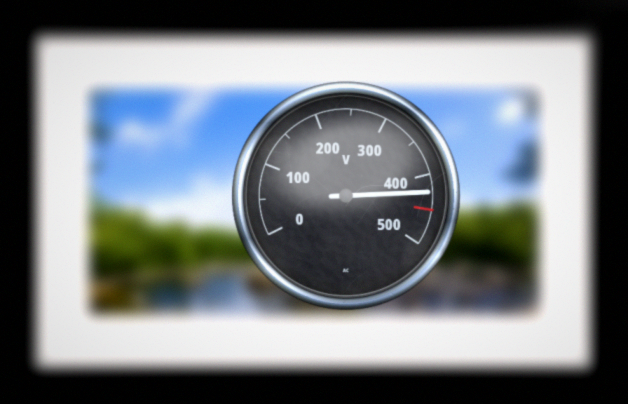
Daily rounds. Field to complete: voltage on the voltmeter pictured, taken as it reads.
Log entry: 425 V
